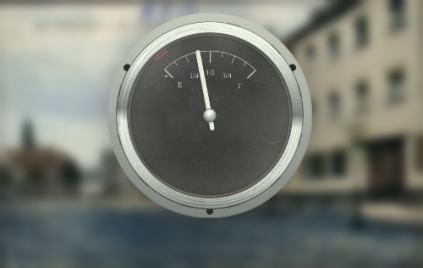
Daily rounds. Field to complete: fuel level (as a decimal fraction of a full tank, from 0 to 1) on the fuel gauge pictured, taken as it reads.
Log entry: 0.375
